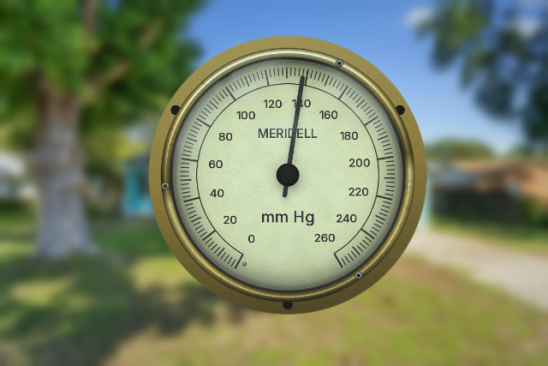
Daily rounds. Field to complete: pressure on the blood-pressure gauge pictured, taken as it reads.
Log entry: 138 mmHg
